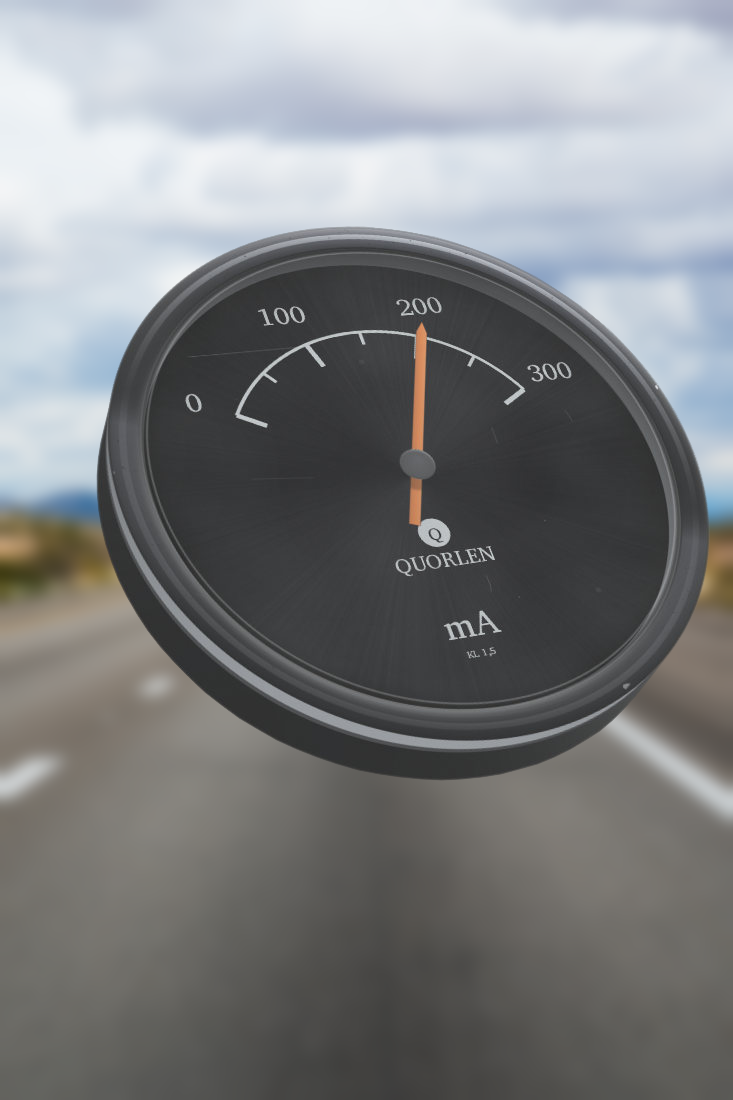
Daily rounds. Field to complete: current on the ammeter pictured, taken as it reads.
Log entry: 200 mA
